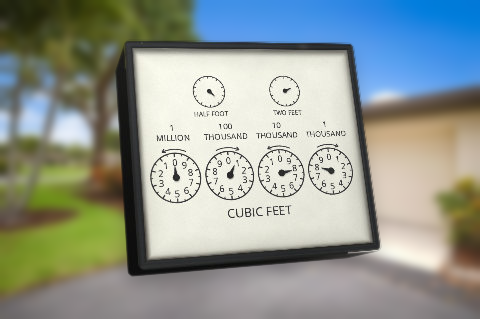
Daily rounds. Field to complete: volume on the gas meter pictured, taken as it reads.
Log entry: 7800 ft³
